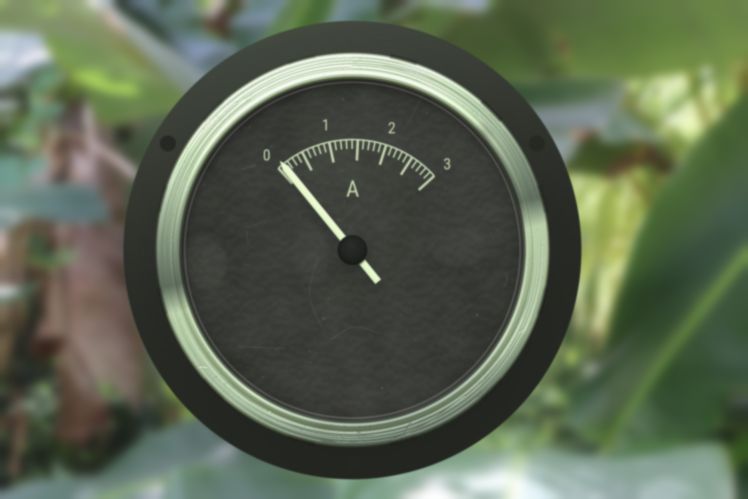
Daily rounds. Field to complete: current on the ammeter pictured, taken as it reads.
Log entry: 0.1 A
